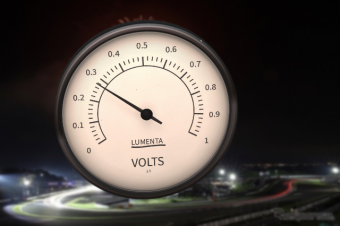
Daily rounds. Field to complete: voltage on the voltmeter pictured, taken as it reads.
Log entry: 0.28 V
